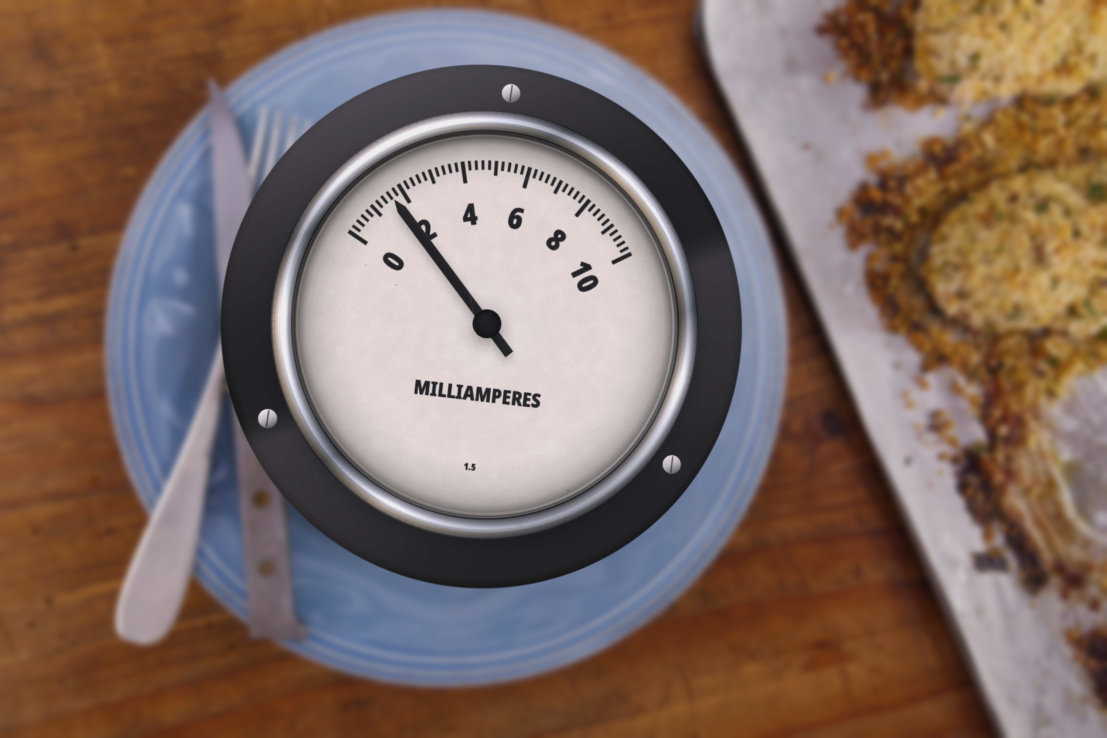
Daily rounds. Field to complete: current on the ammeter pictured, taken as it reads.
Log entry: 1.6 mA
